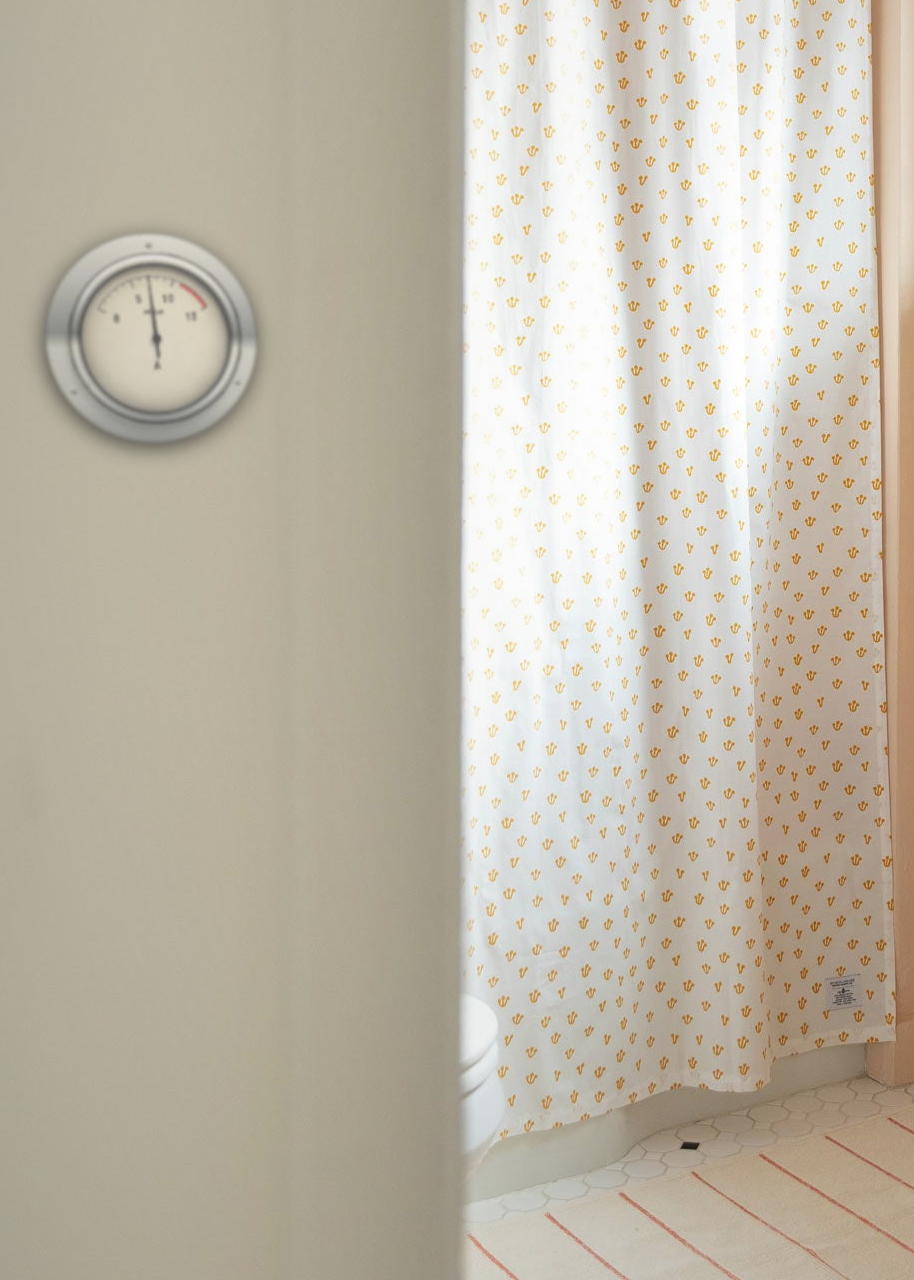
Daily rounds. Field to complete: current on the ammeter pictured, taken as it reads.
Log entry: 7 A
